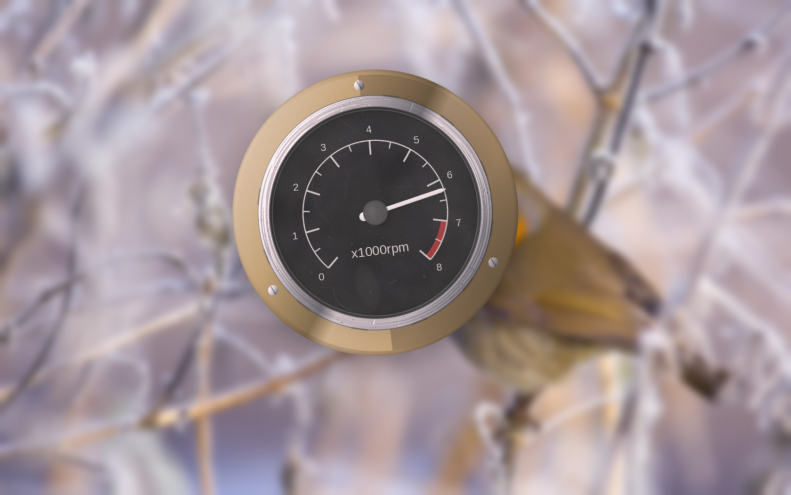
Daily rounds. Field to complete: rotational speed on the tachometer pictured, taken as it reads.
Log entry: 6250 rpm
